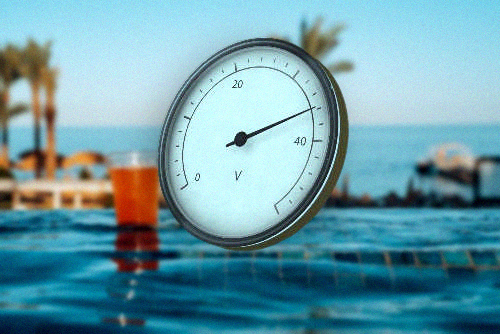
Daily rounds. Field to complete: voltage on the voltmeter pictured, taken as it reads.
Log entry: 36 V
